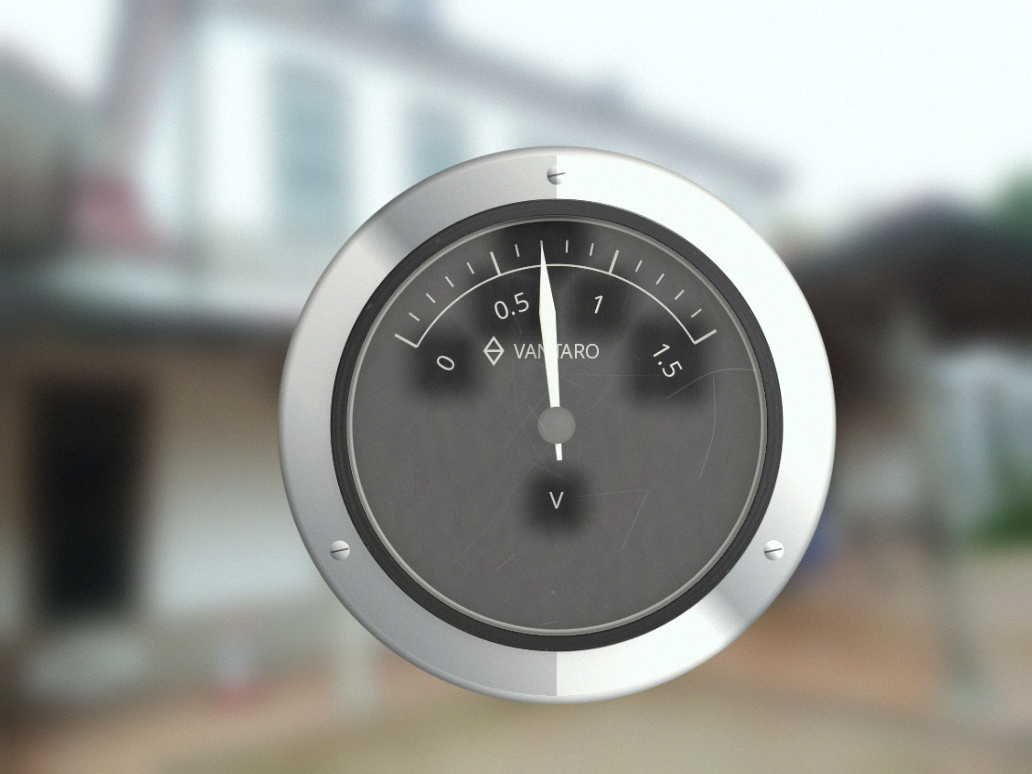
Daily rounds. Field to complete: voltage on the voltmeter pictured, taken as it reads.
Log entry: 0.7 V
